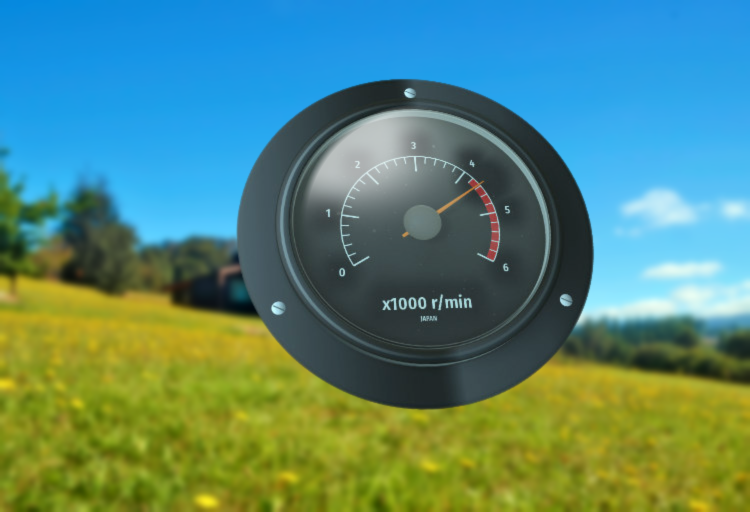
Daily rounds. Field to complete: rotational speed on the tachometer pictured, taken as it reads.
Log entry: 4400 rpm
